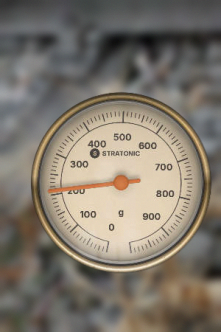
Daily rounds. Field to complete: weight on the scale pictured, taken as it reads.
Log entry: 210 g
